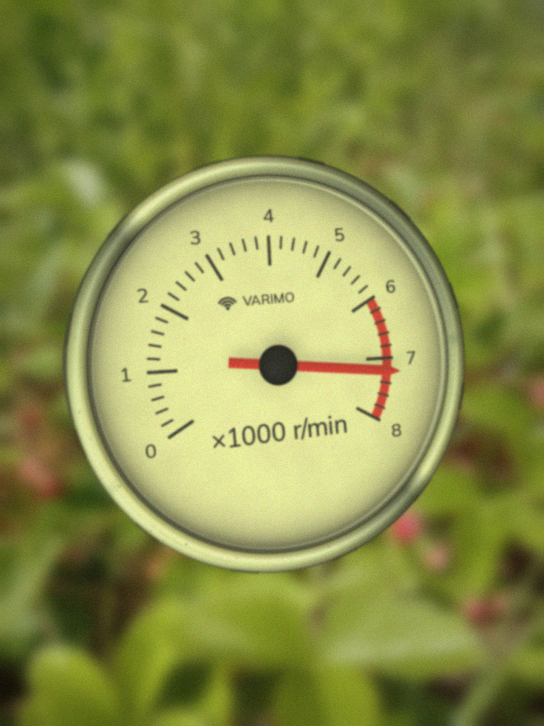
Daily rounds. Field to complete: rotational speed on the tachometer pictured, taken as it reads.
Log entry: 7200 rpm
